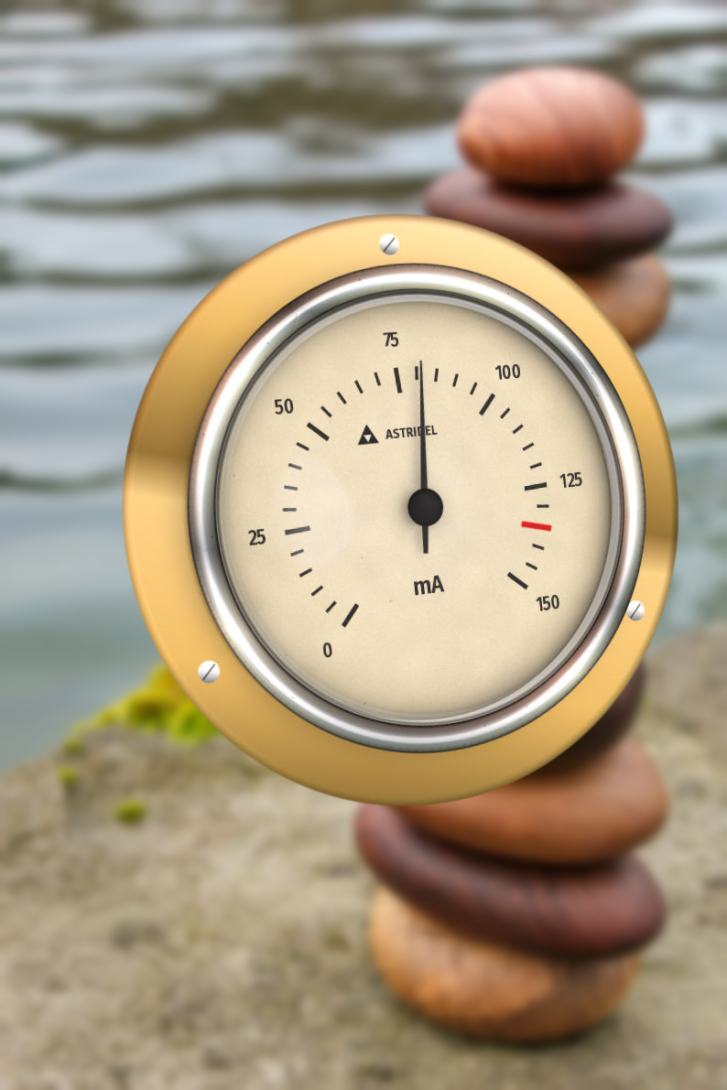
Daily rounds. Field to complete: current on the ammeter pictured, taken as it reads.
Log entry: 80 mA
